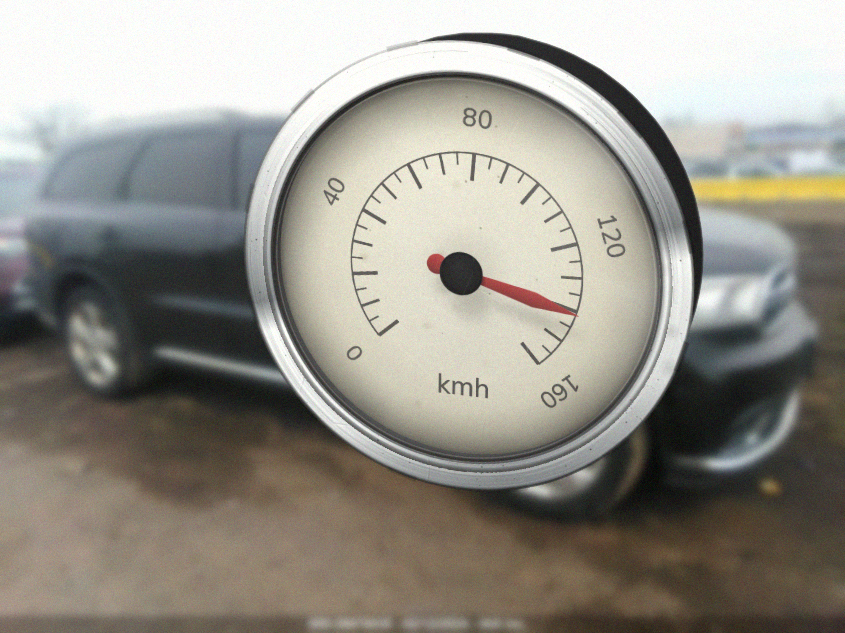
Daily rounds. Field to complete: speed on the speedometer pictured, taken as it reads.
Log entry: 140 km/h
